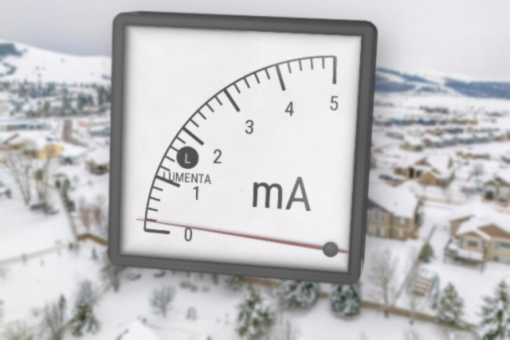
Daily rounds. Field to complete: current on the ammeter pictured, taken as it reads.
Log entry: 0.2 mA
